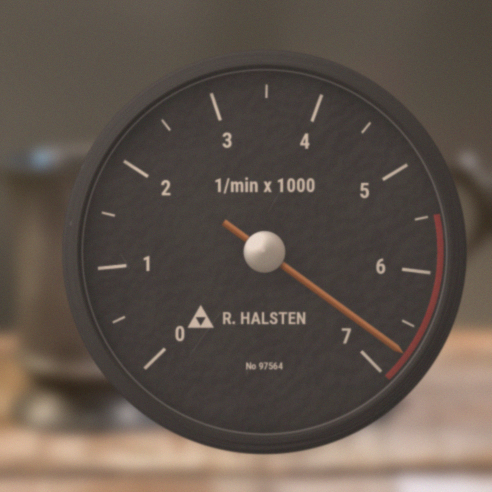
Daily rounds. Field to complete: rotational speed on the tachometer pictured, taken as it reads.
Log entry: 6750 rpm
